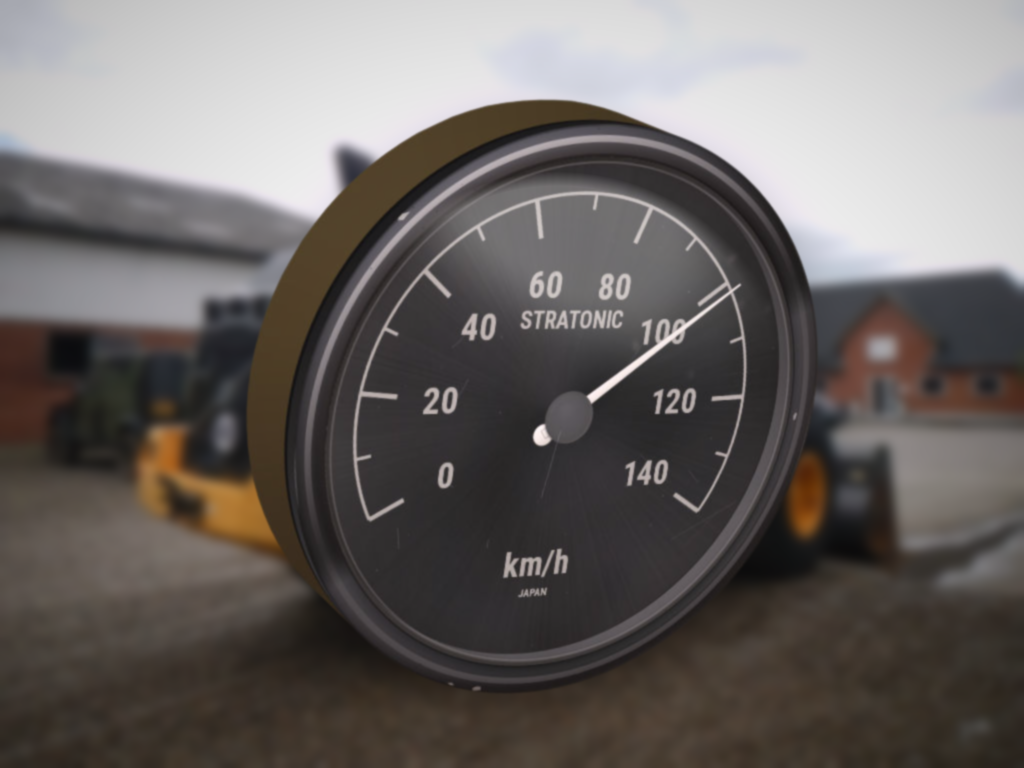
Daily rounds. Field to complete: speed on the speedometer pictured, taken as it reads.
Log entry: 100 km/h
